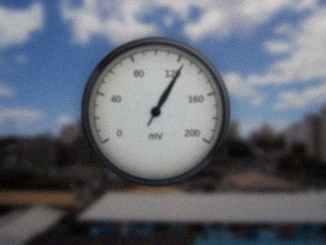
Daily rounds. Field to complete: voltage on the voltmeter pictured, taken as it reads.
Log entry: 125 mV
